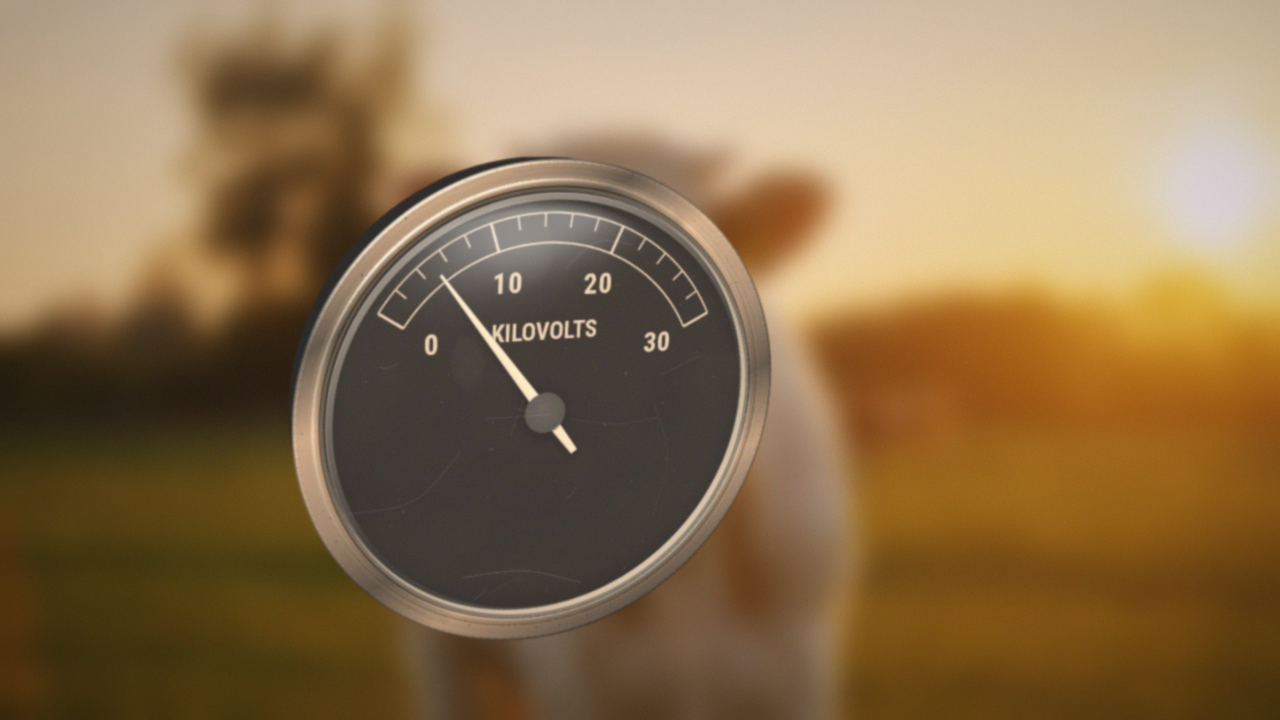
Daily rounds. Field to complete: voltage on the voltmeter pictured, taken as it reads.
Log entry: 5 kV
